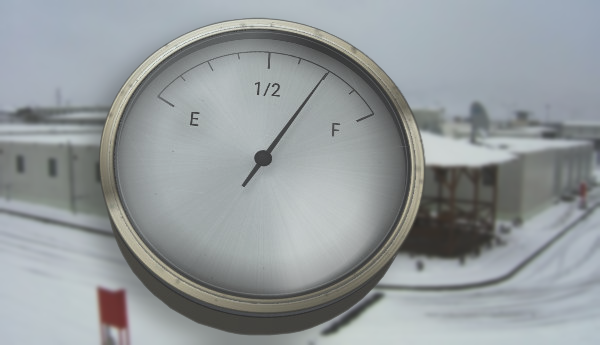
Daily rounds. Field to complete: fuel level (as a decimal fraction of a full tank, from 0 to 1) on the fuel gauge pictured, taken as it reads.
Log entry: 0.75
